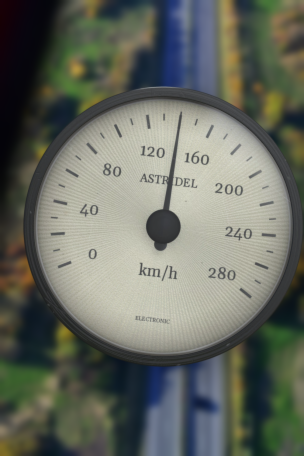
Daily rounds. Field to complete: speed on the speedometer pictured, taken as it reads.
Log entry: 140 km/h
